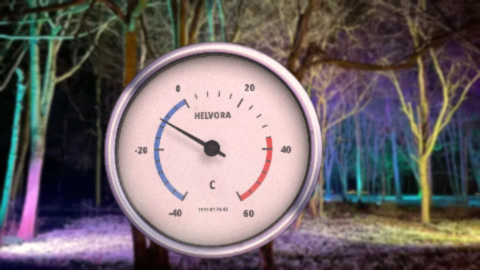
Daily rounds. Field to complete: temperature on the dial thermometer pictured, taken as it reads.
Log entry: -10 °C
